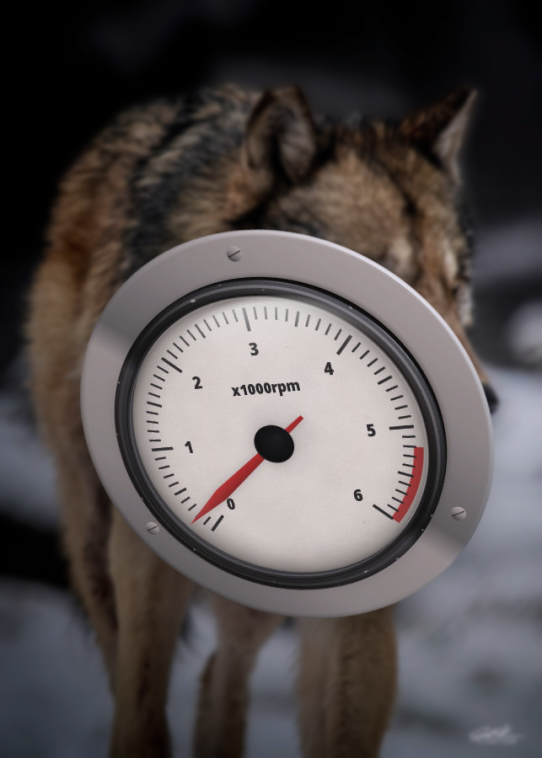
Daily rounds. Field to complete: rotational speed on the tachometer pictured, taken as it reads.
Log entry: 200 rpm
